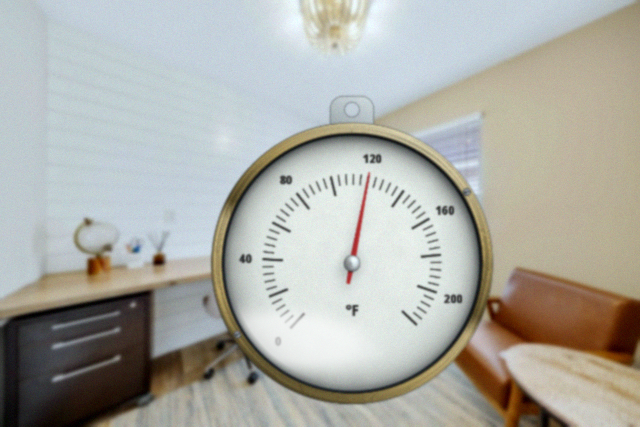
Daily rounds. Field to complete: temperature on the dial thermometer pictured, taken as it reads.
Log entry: 120 °F
